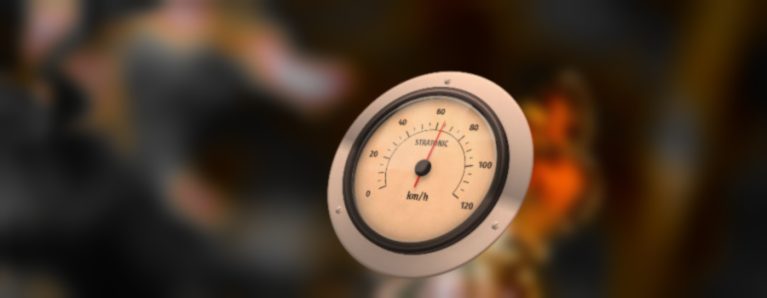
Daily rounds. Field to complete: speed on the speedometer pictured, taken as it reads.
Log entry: 65 km/h
